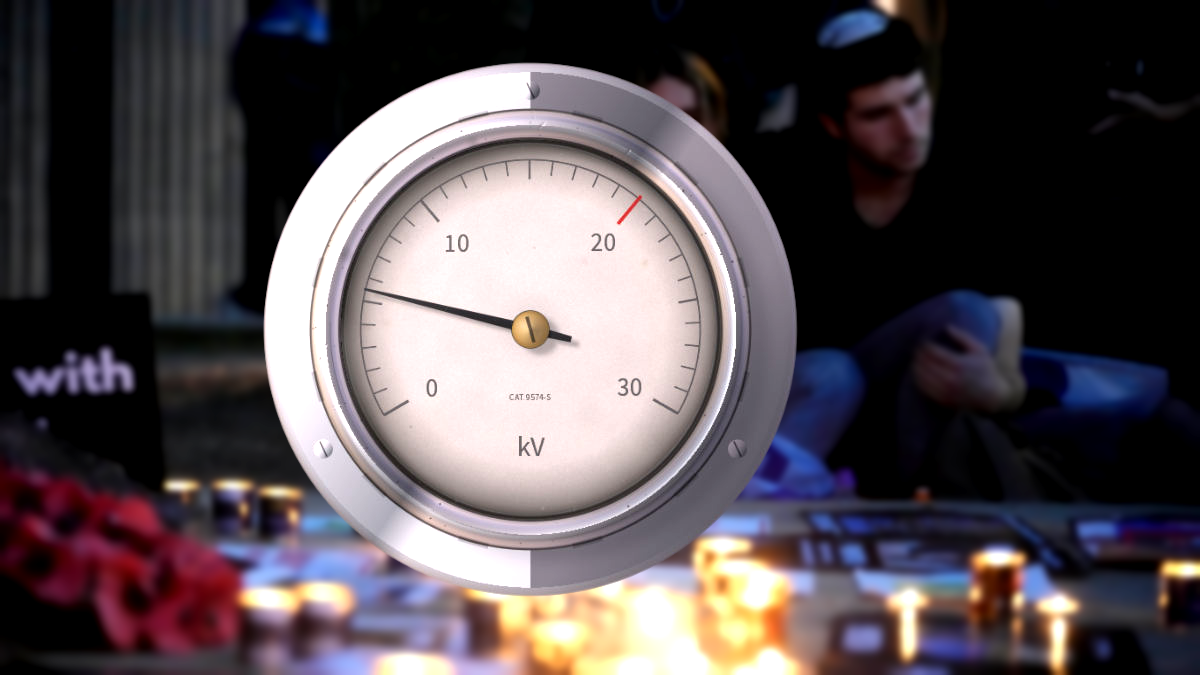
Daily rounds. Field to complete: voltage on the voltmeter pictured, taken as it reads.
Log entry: 5.5 kV
